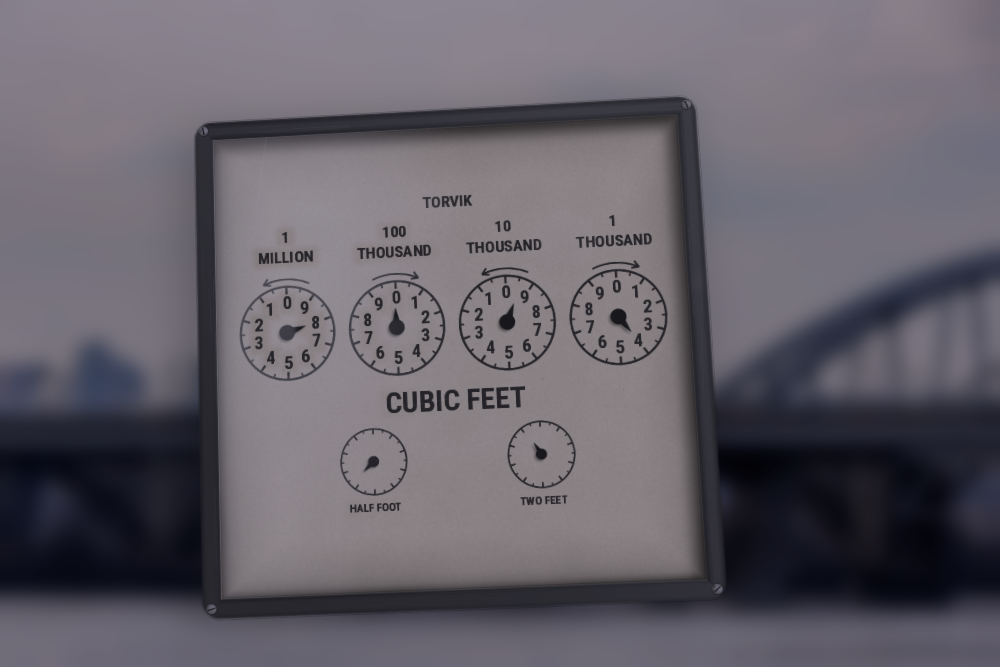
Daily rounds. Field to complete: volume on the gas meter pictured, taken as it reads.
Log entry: 799400 ft³
